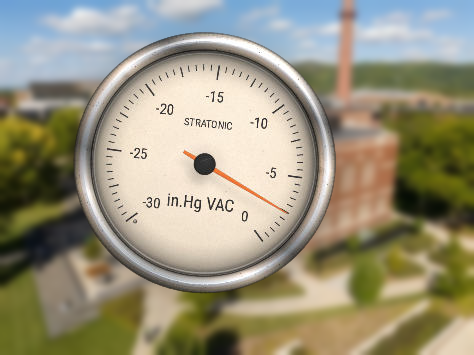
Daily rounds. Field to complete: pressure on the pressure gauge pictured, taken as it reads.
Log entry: -2.5 inHg
